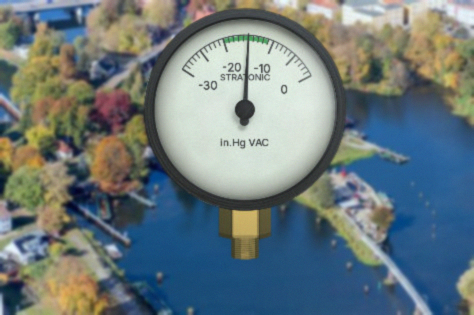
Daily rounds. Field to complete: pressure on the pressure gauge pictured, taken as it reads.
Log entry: -15 inHg
